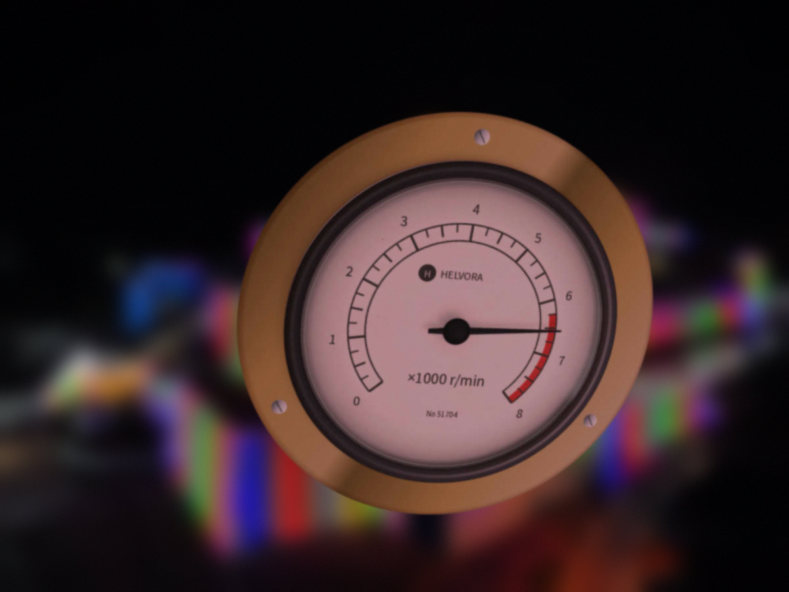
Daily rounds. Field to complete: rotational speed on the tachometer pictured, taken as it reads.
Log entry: 6500 rpm
